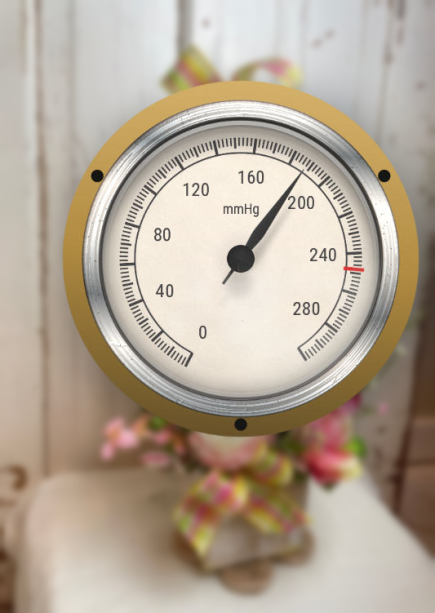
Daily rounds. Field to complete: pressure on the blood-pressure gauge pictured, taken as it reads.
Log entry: 188 mmHg
